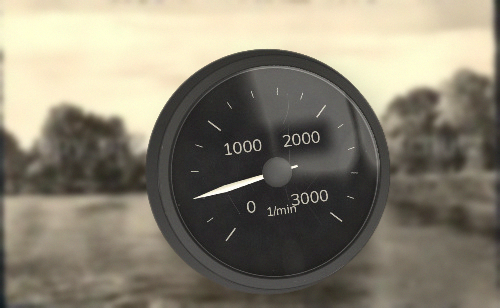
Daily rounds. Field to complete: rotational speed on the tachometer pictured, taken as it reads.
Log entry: 400 rpm
